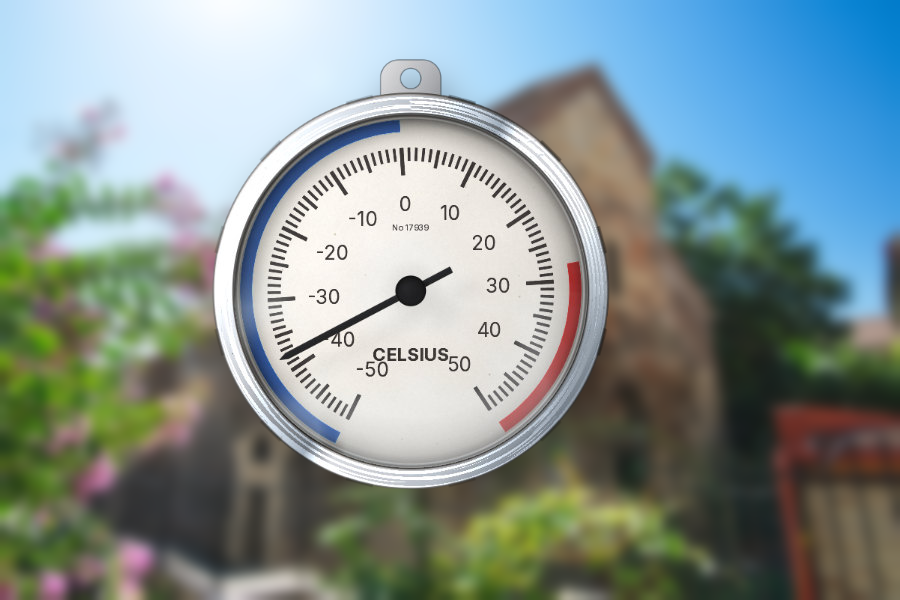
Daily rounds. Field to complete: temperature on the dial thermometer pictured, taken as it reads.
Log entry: -38 °C
